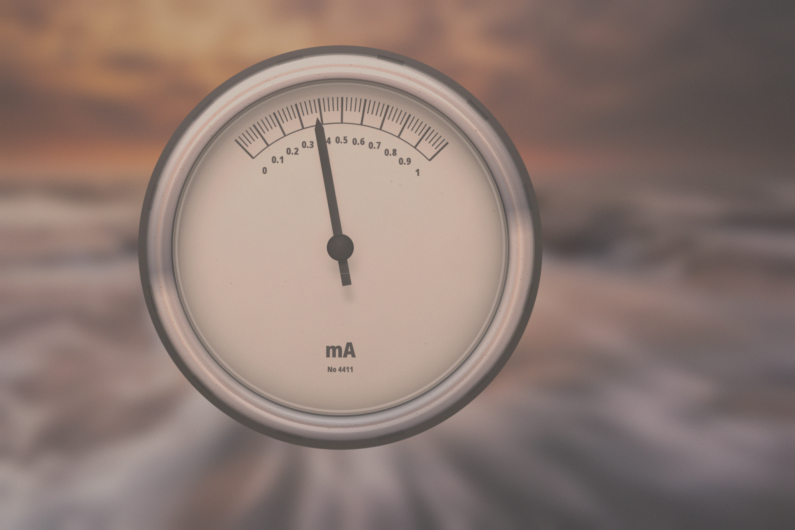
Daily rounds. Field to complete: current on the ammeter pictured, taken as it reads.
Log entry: 0.38 mA
